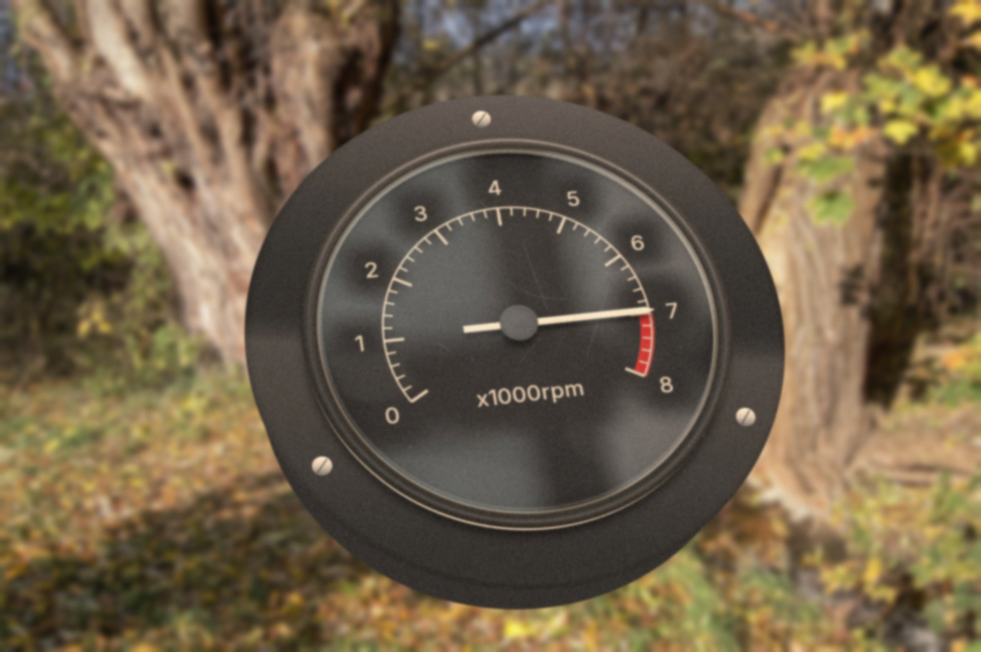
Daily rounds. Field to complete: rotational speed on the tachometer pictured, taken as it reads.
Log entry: 7000 rpm
